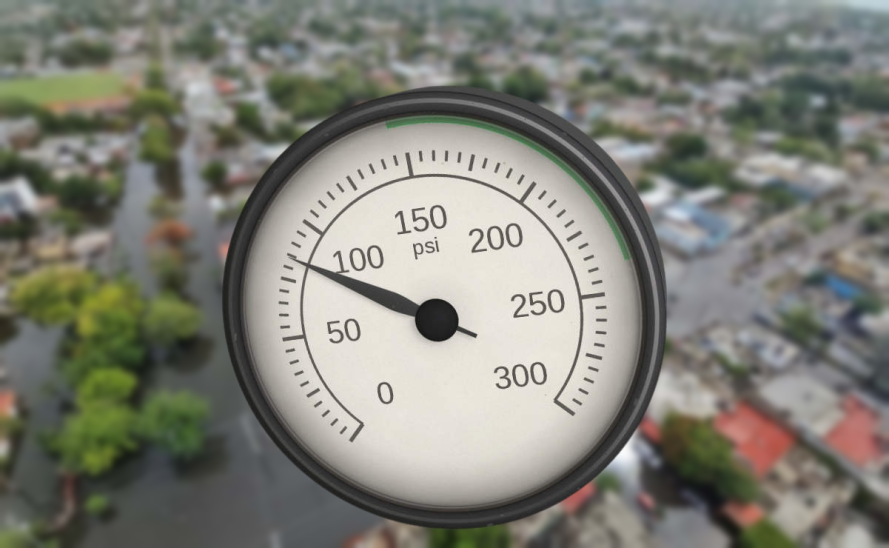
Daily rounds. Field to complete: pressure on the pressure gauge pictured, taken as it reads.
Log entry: 85 psi
